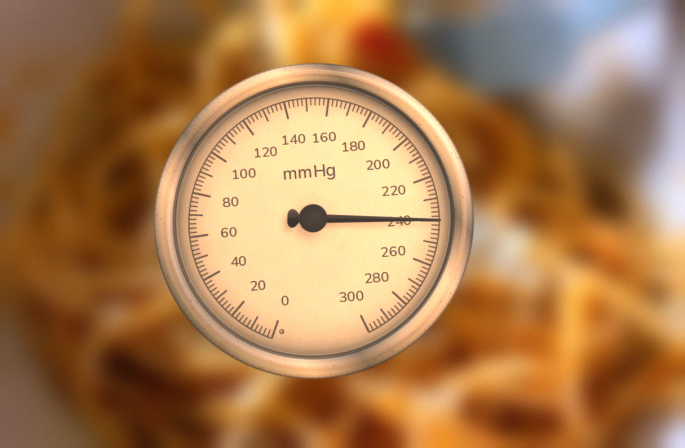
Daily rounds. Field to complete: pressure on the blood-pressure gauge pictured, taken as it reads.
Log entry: 240 mmHg
